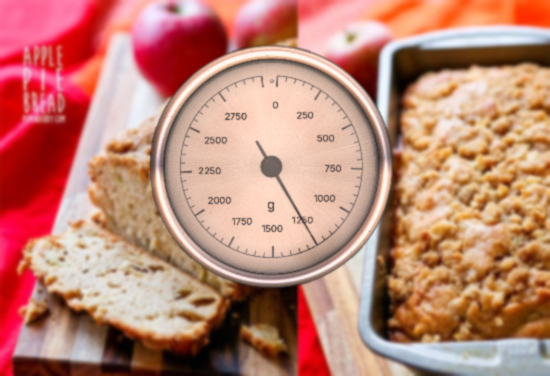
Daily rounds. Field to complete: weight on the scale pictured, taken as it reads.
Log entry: 1250 g
